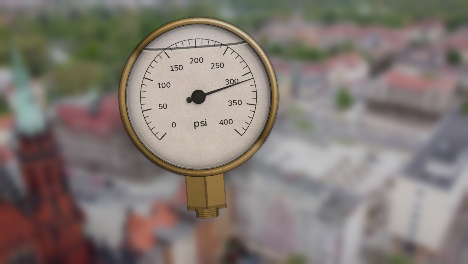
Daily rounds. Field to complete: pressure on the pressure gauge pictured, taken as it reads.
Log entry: 310 psi
